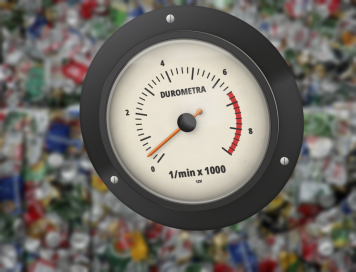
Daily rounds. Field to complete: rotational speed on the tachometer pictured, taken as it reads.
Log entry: 400 rpm
